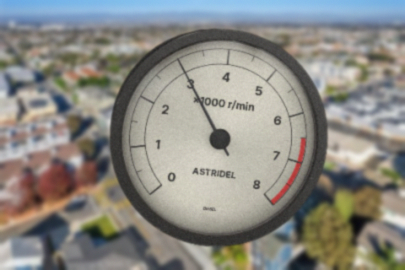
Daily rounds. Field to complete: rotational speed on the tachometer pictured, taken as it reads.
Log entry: 3000 rpm
